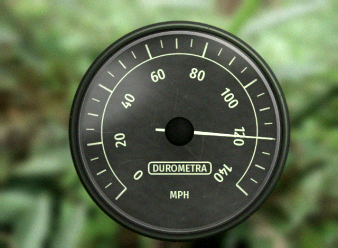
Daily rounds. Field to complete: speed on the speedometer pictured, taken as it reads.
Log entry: 120 mph
